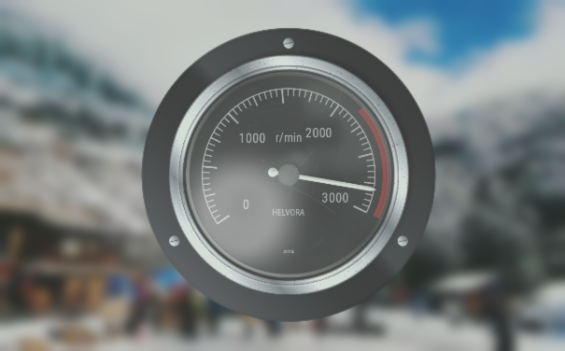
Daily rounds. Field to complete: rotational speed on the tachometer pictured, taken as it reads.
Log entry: 2800 rpm
